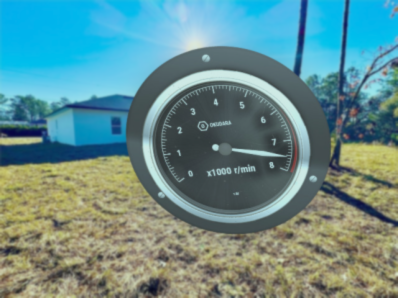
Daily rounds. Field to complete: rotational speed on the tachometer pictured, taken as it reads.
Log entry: 7500 rpm
